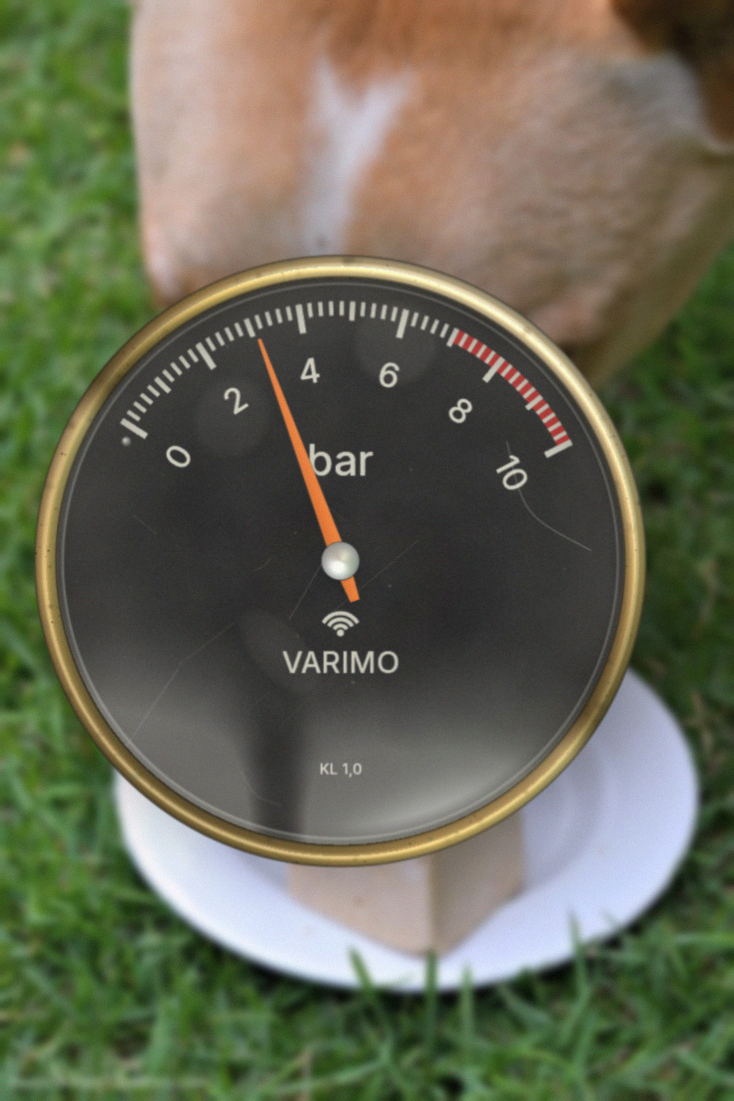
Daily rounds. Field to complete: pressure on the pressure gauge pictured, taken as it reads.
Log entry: 3.1 bar
